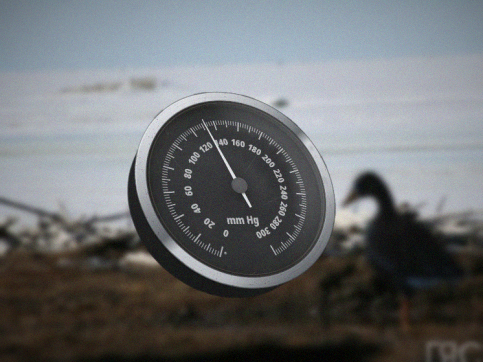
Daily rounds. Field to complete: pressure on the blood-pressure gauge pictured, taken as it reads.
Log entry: 130 mmHg
